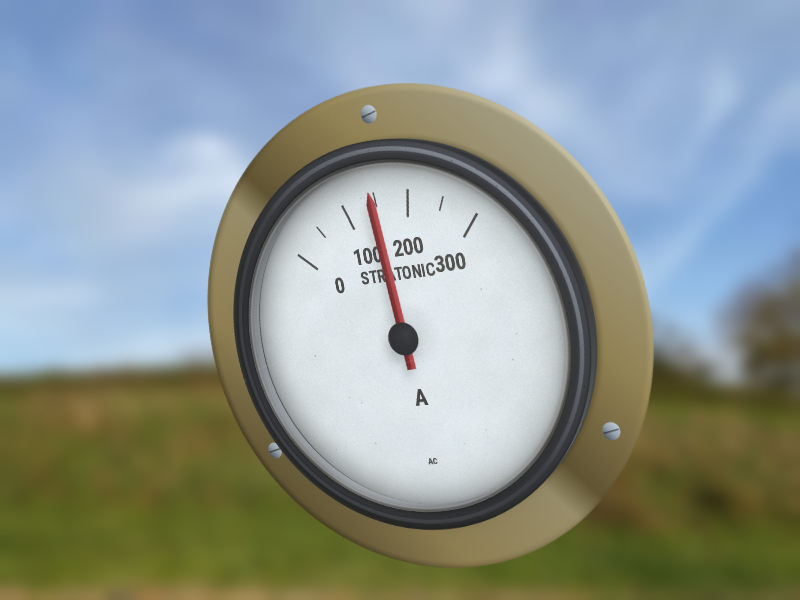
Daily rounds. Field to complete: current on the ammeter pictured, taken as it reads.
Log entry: 150 A
